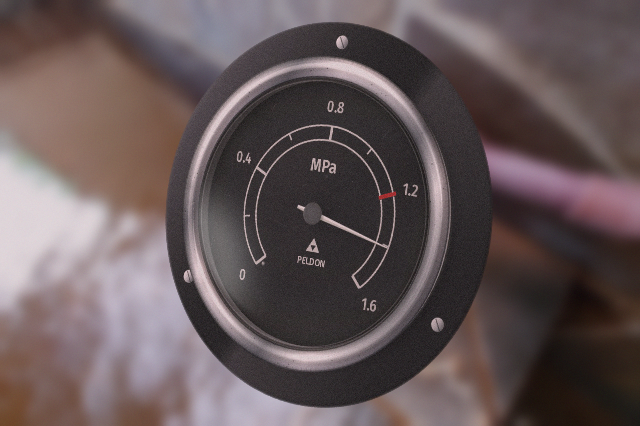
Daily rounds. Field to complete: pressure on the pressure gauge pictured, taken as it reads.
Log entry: 1.4 MPa
